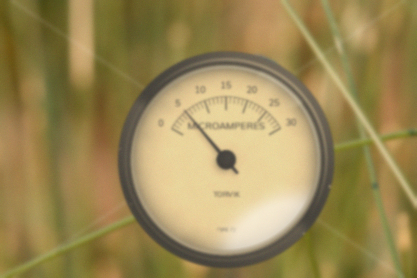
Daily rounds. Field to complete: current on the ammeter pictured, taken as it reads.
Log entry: 5 µA
